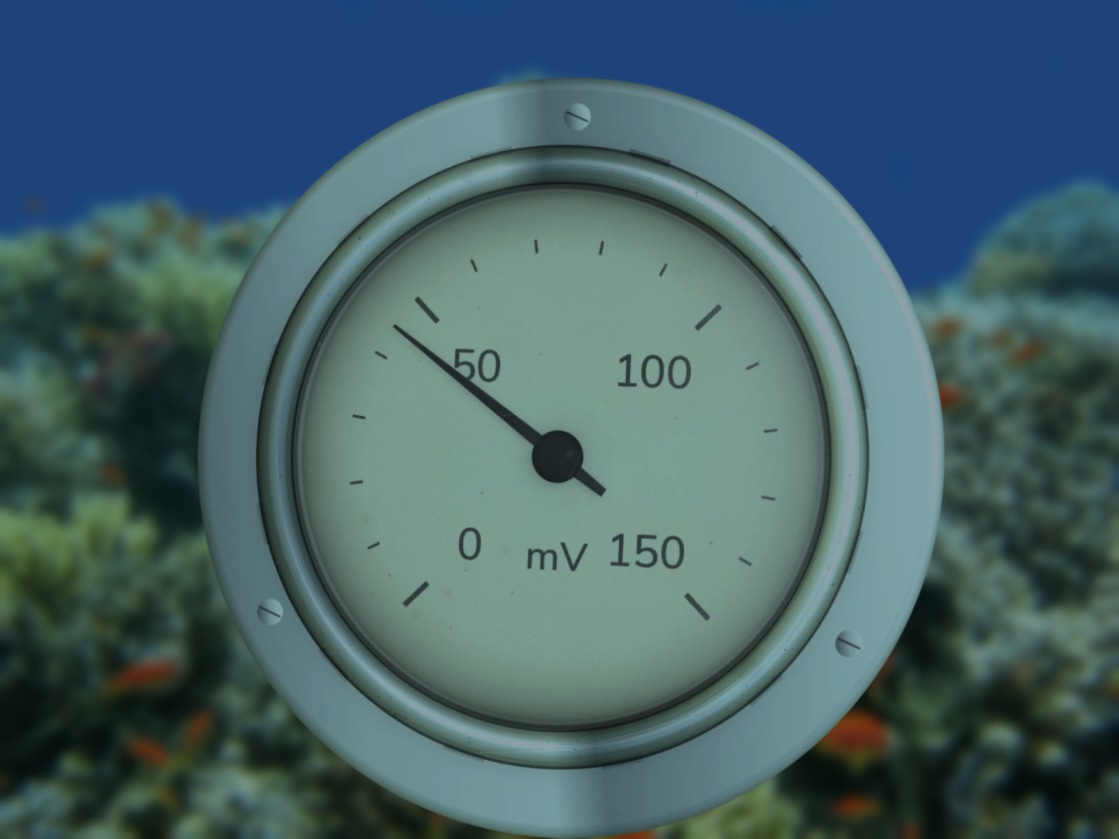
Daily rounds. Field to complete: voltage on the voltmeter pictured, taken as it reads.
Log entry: 45 mV
